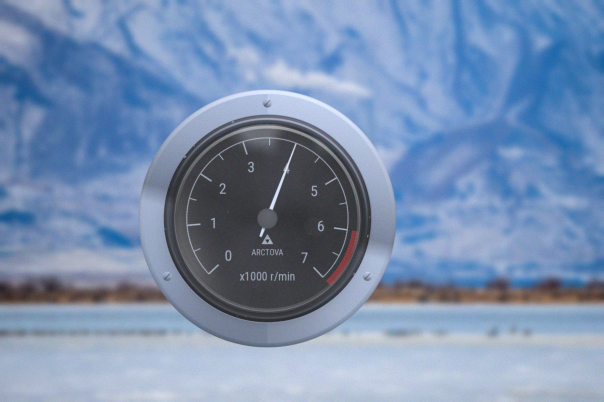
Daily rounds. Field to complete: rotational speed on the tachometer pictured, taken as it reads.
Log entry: 4000 rpm
